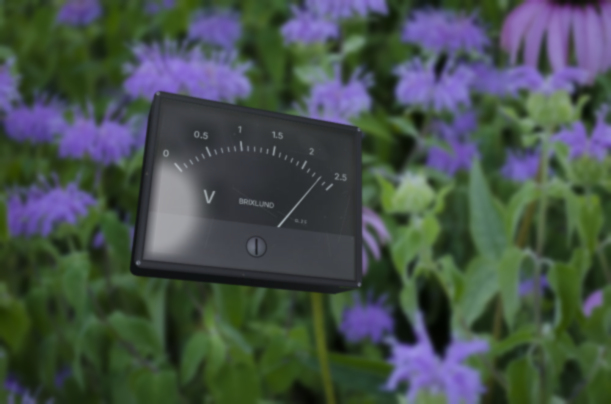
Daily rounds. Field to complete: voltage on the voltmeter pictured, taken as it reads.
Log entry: 2.3 V
